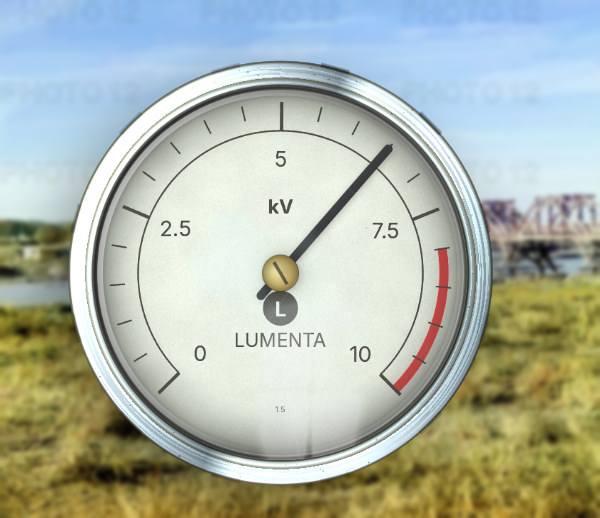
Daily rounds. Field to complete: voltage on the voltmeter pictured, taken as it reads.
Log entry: 6.5 kV
